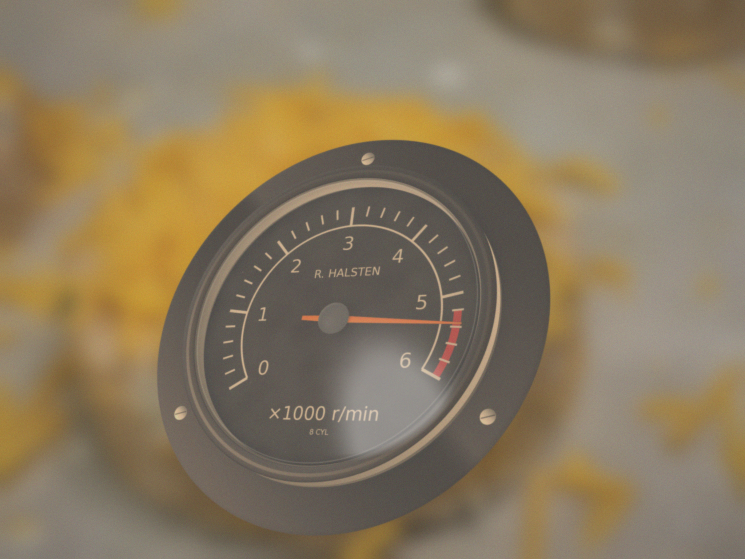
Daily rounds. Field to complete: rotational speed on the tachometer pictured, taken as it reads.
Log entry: 5400 rpm
